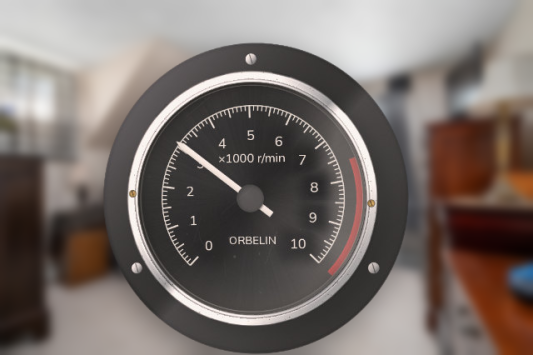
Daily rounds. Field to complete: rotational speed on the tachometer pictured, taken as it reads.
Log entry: 3100 rpm
